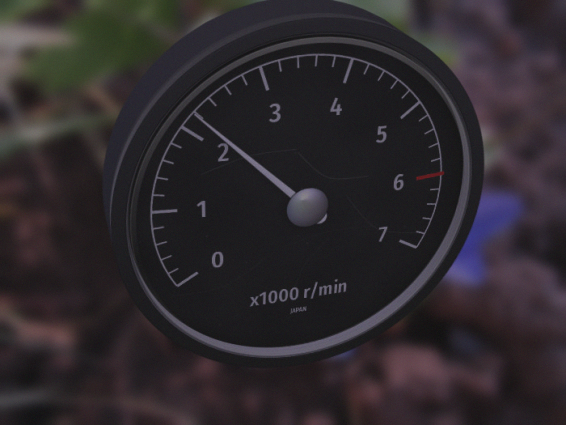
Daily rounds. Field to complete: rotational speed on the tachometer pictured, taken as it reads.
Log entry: 2200 rpm
